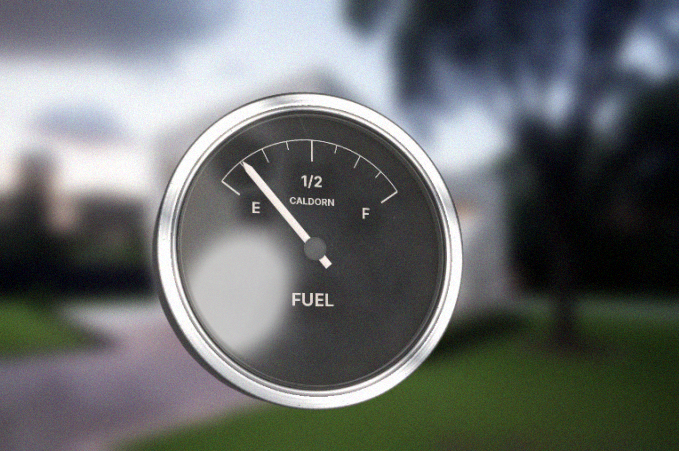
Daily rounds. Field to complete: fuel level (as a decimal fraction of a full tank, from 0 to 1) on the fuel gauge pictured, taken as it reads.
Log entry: 0.125
